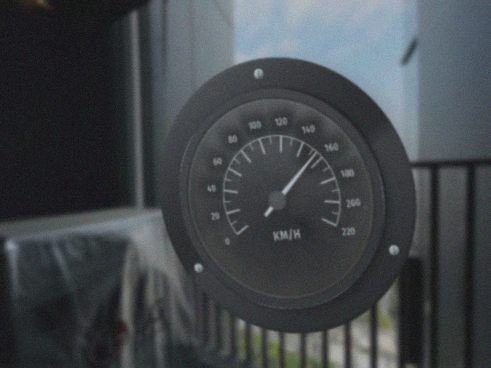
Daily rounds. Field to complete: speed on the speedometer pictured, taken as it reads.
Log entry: 155 km/h
